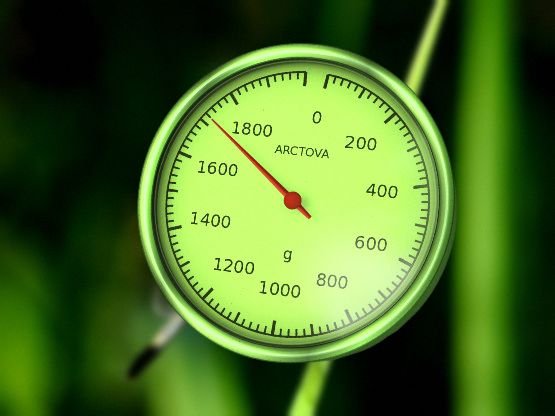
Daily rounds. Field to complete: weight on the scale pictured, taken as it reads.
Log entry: 1720 g
